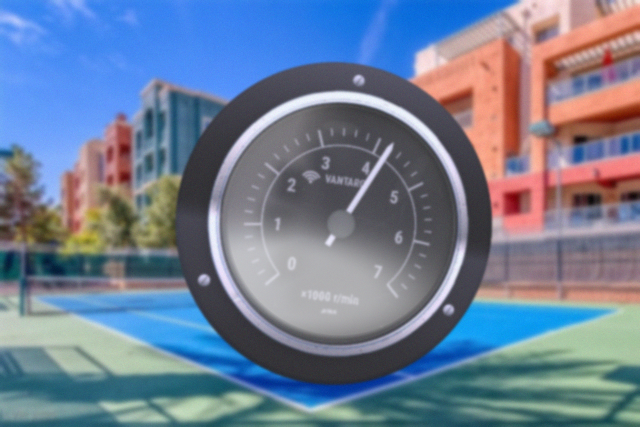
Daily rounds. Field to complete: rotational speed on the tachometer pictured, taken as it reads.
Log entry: 4200 rpm
